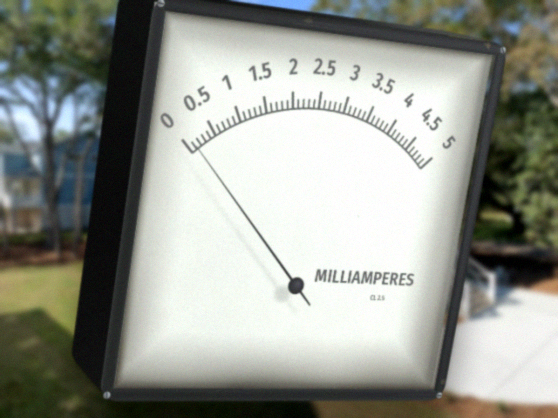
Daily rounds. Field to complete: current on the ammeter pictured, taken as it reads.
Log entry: 0.1 mA
